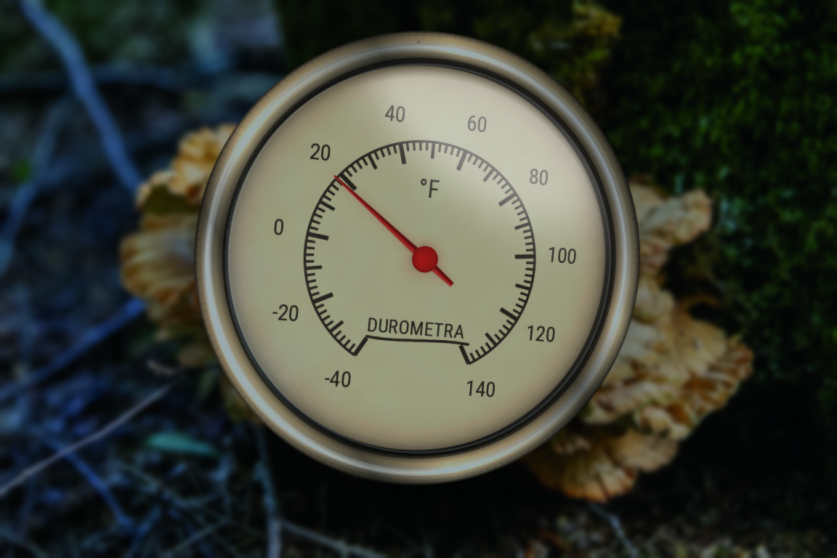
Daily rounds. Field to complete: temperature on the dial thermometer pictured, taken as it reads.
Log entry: 18 °F
